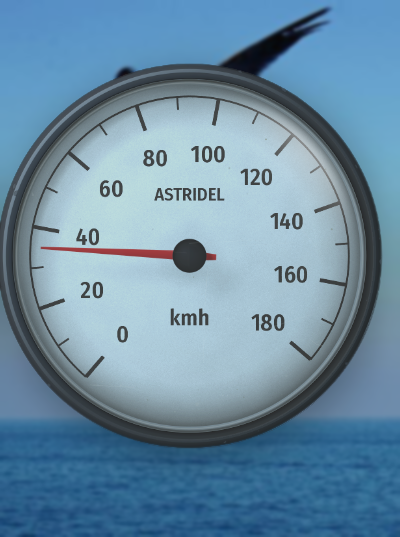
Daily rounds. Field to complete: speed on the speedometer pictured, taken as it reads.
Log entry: 35 km/h
